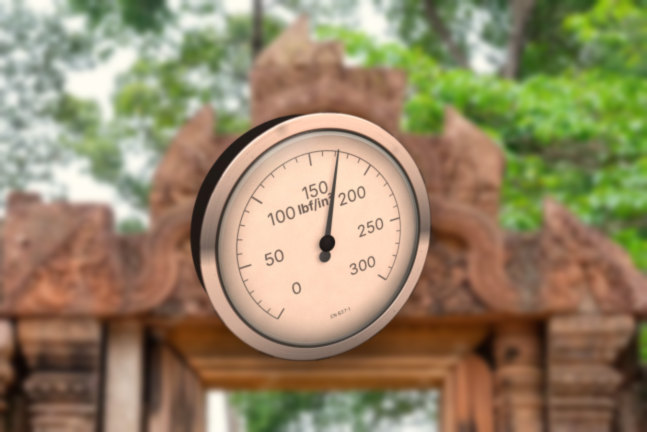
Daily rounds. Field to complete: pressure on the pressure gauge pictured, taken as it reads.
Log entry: 170 psi
